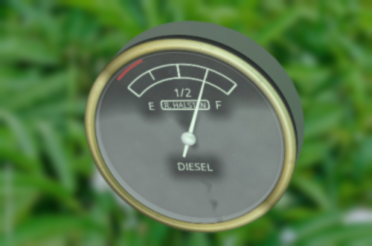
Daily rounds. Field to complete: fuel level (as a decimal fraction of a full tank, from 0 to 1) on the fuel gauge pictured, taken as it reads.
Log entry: 0.75
